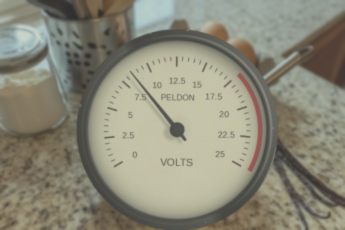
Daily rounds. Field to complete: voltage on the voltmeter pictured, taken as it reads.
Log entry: 8.5 V
